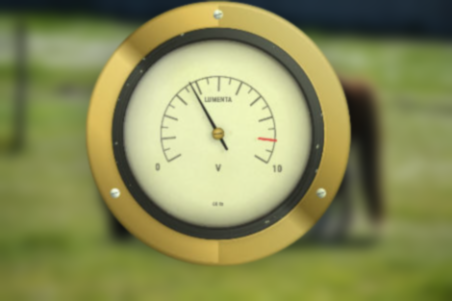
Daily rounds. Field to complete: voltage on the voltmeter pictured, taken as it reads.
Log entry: 3.75 V
